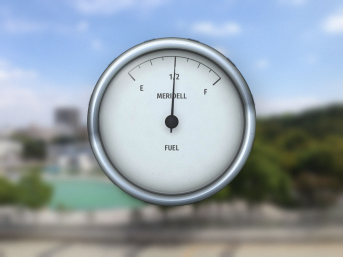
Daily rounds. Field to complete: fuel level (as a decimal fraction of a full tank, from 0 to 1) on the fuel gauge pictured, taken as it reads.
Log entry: 0.5
